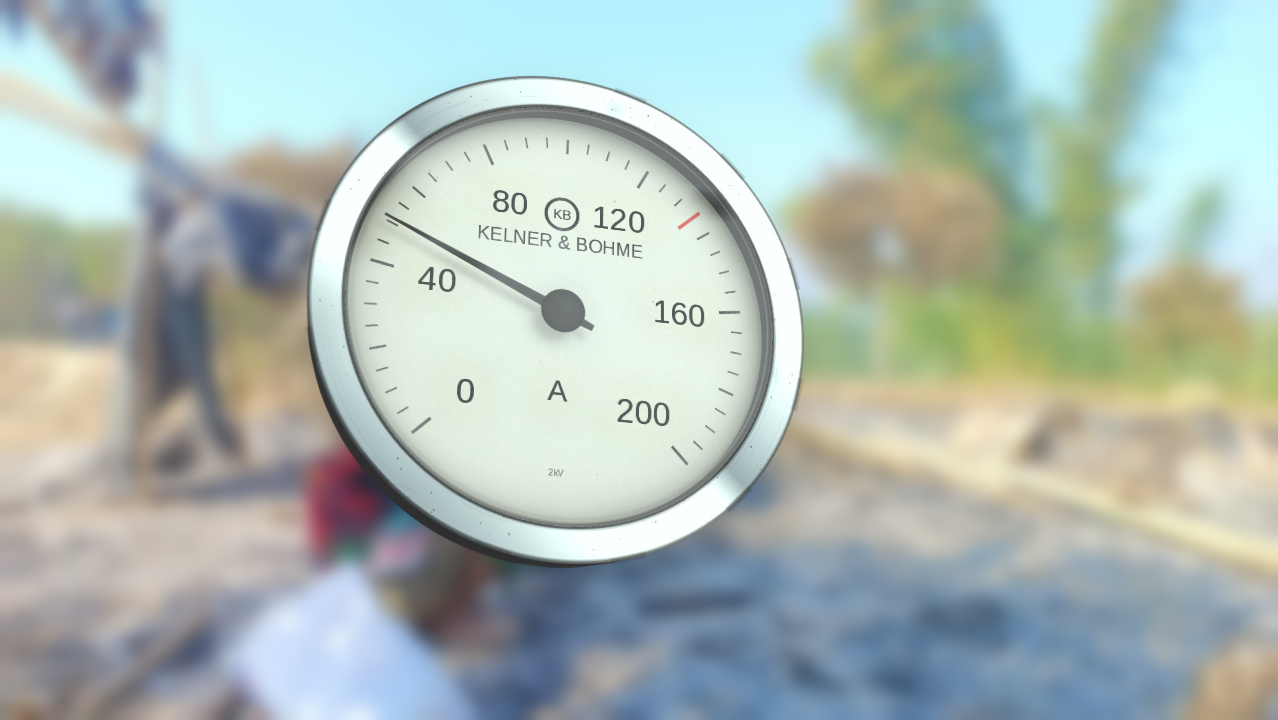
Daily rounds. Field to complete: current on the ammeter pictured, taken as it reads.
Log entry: 50 A
